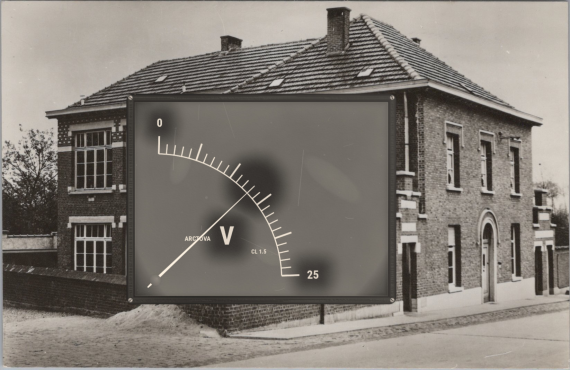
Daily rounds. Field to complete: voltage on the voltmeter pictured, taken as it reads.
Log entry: 13 V
